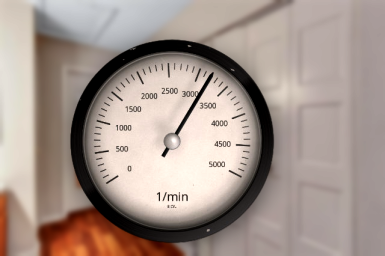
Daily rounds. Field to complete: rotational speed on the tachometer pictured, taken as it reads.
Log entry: 3200 rpm
